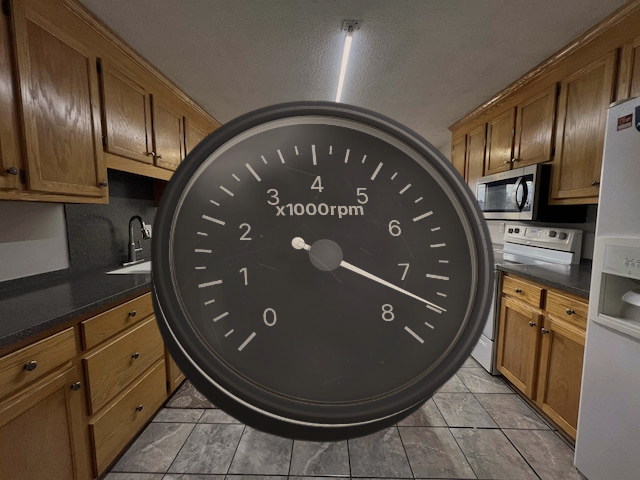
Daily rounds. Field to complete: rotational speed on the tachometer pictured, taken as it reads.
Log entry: 7500 rpm
